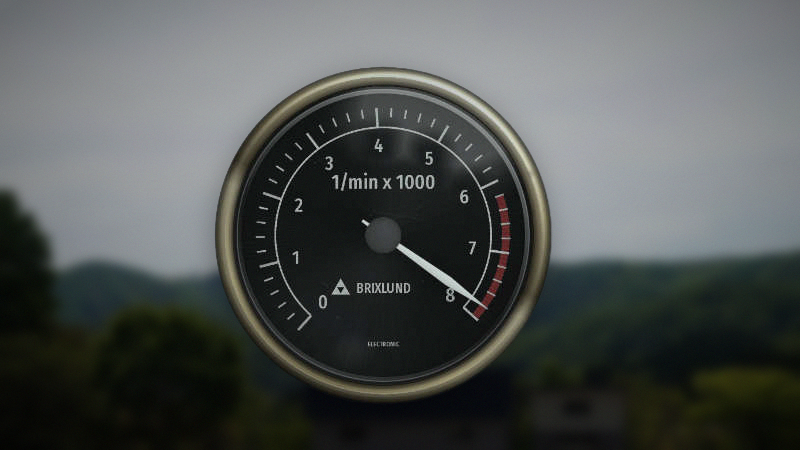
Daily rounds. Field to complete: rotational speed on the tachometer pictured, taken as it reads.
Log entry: 7800 rpm
